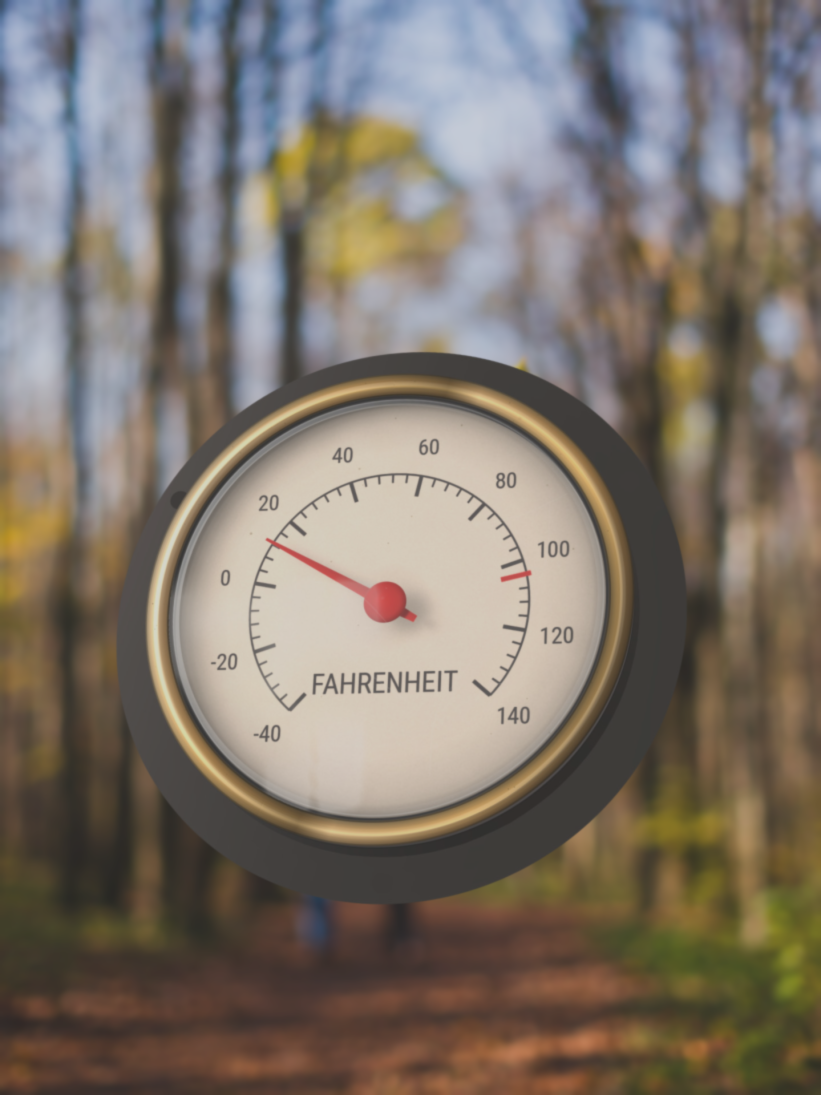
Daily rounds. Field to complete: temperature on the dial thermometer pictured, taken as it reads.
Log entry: 12 °F
